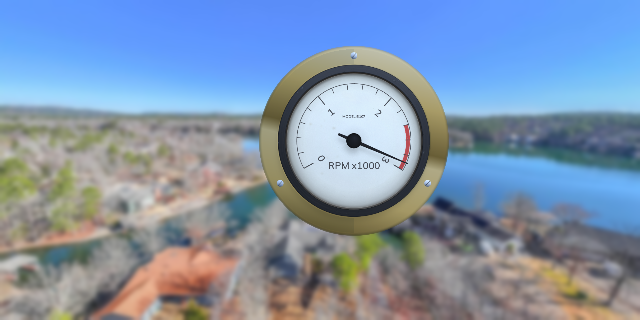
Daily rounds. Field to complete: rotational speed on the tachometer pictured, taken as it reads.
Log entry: 2900 rpm
